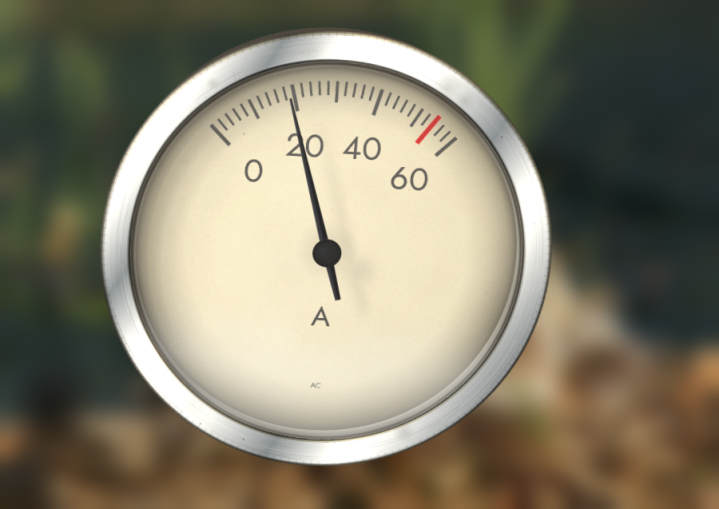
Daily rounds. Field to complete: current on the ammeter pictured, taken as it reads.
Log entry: 19 A
